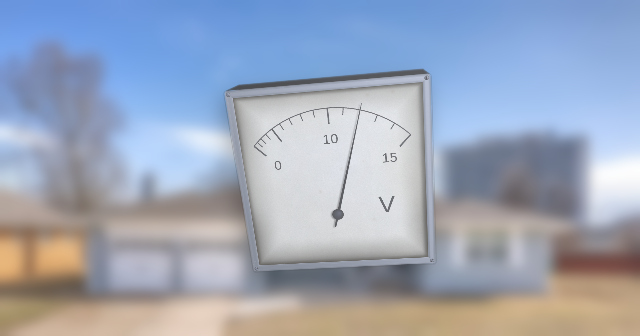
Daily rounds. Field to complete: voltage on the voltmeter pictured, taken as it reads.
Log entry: 12 V
